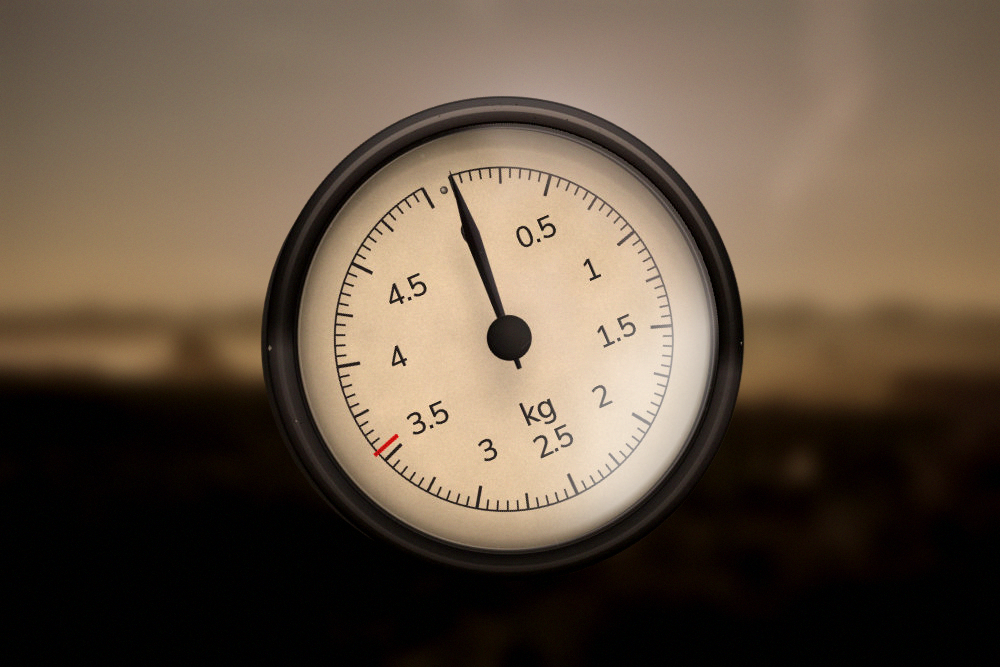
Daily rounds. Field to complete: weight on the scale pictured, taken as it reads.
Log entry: 0 kg
